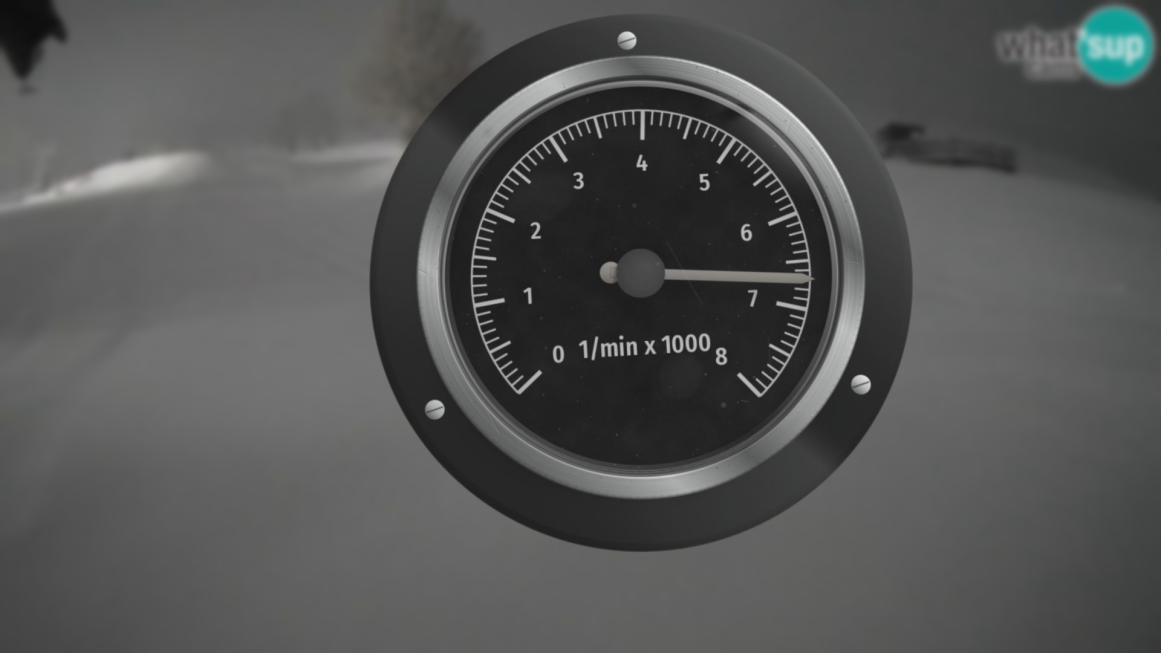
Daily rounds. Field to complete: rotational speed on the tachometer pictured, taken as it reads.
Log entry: 6700 rpm
